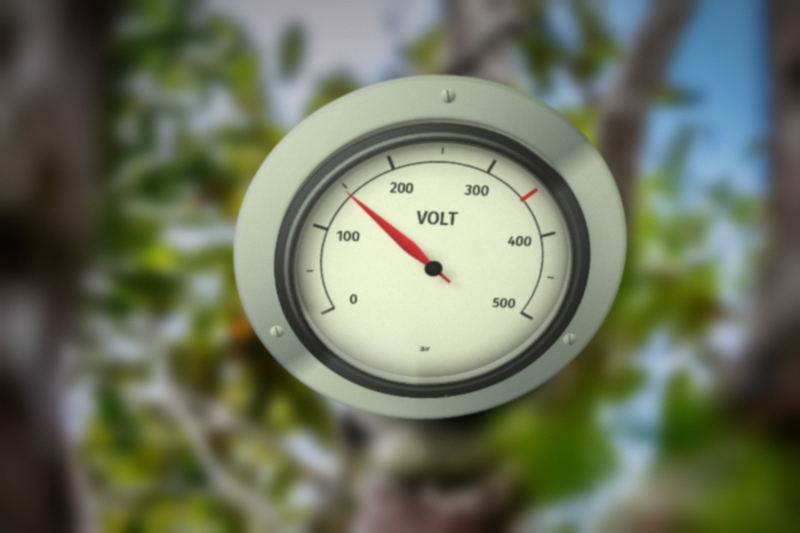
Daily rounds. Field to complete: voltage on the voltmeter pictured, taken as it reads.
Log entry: 150 V
